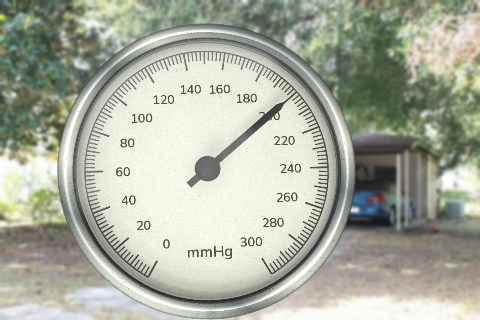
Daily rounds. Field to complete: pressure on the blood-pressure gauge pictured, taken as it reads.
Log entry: 200 mmHg
